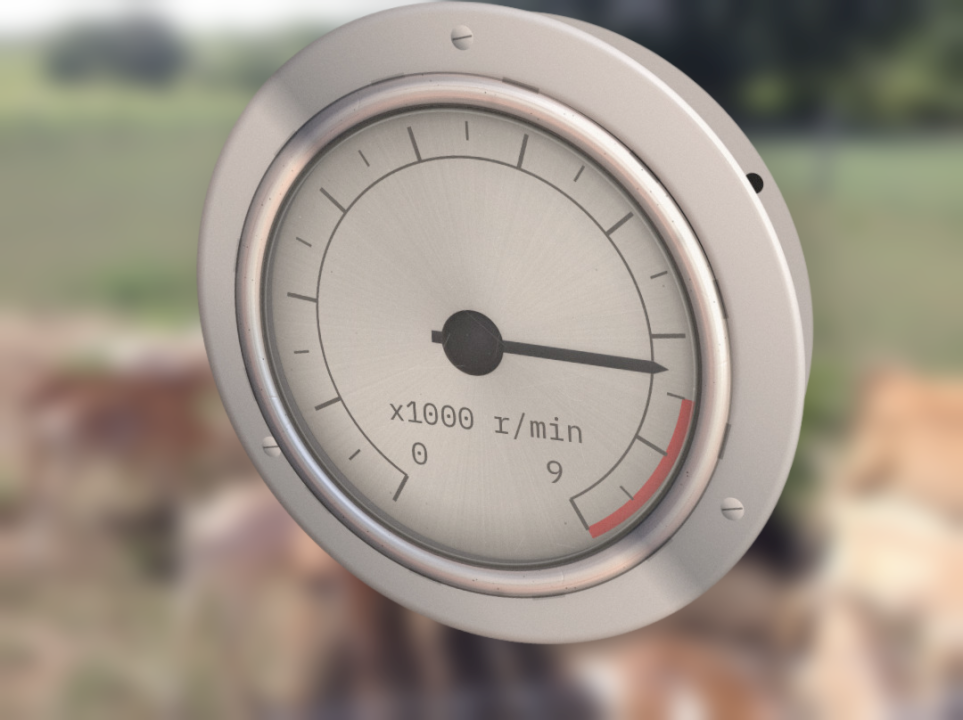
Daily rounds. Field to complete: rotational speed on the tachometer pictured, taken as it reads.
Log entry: 7250 rpm
